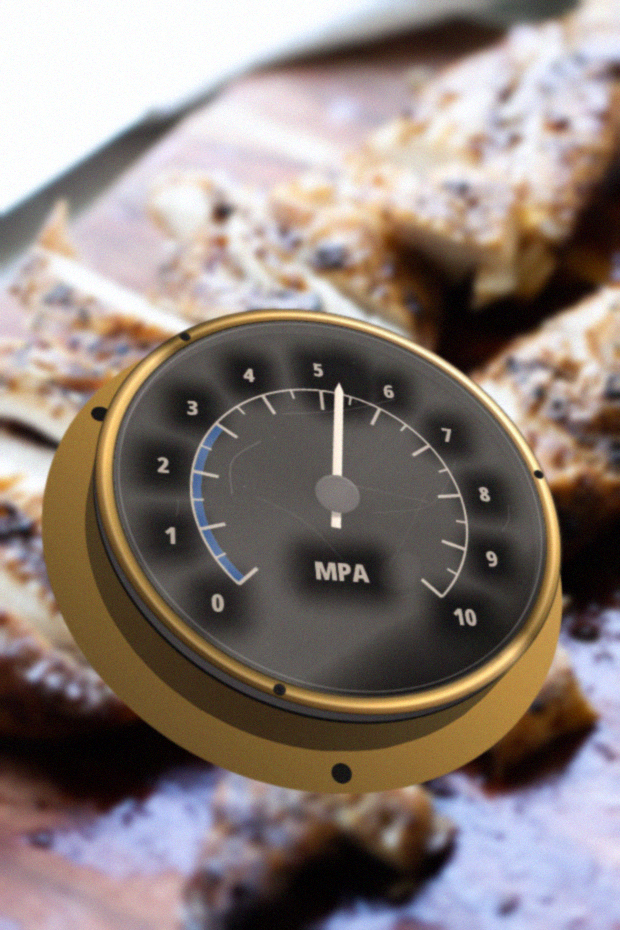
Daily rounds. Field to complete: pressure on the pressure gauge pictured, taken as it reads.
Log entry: 5.25 MPa
